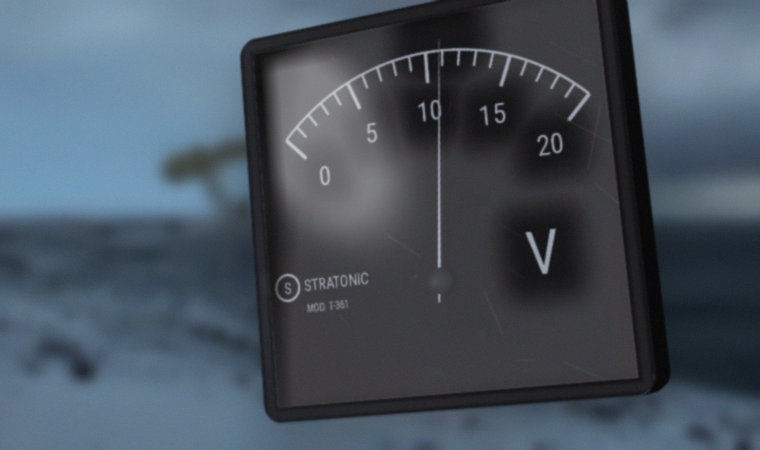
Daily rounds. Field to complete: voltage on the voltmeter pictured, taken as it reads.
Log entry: 11 V
